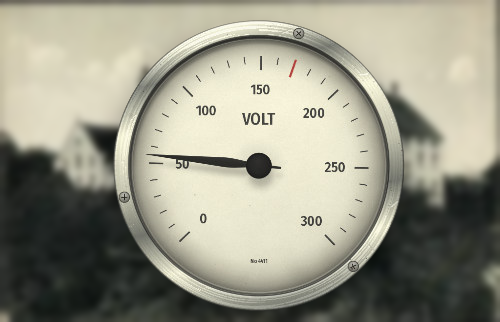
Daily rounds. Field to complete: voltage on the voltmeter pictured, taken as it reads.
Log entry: 55 V
